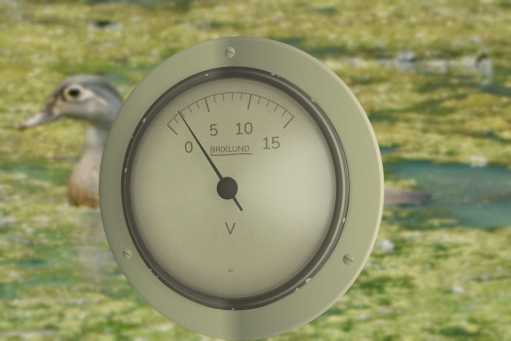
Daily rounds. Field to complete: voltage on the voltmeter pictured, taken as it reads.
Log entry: 2 V
